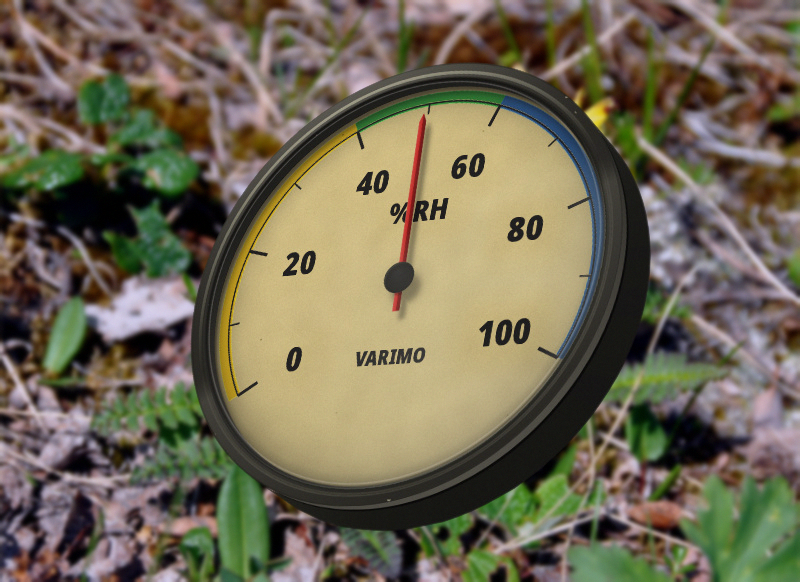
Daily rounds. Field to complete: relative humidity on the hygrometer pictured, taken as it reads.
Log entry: 50 %
